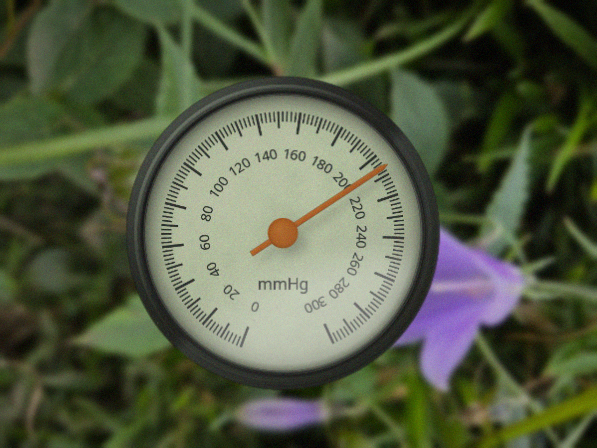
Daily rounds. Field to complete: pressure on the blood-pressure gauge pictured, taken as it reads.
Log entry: 206 mmHg
